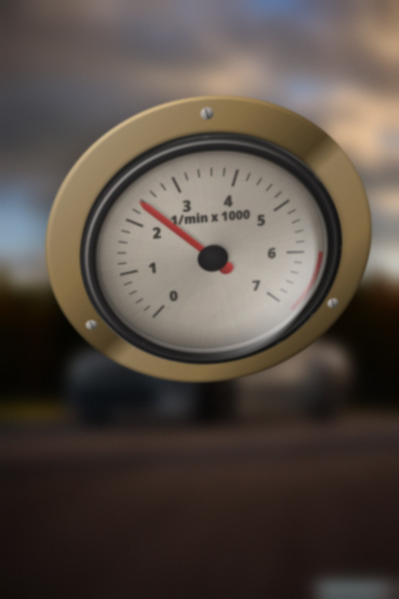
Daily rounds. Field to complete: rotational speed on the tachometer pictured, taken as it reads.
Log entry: 2400 rpm
